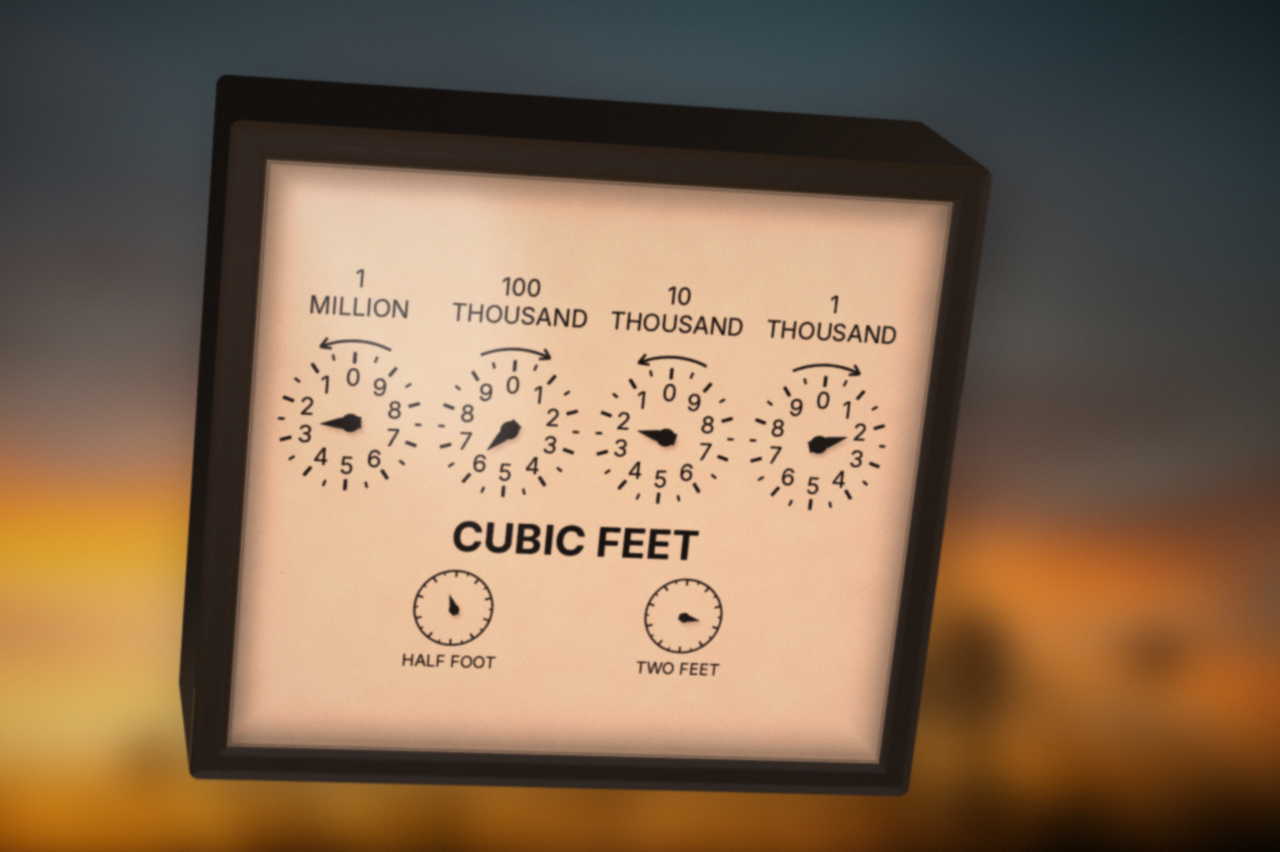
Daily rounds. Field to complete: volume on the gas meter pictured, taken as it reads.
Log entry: 262200 ft³
